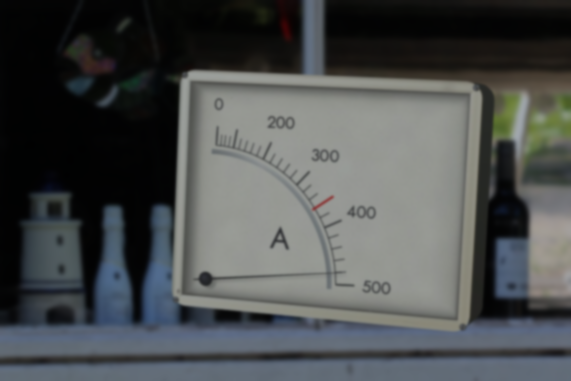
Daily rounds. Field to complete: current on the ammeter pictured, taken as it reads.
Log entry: 480 A
